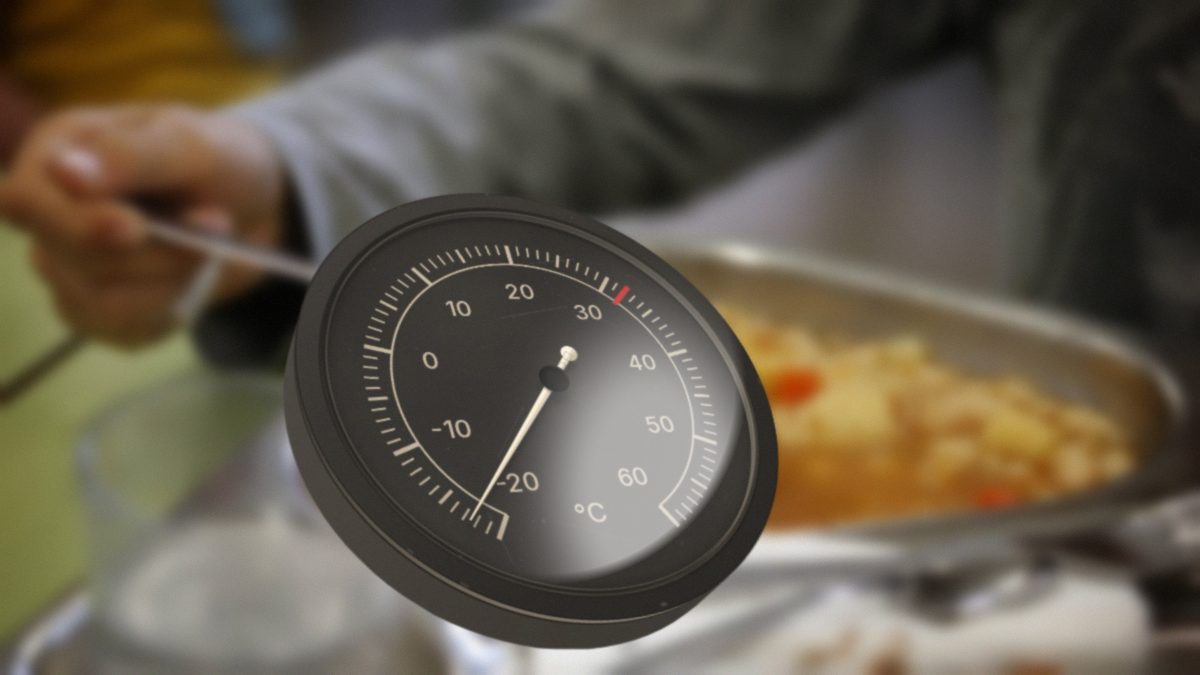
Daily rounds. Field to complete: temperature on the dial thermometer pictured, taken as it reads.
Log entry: -17.5 °C
